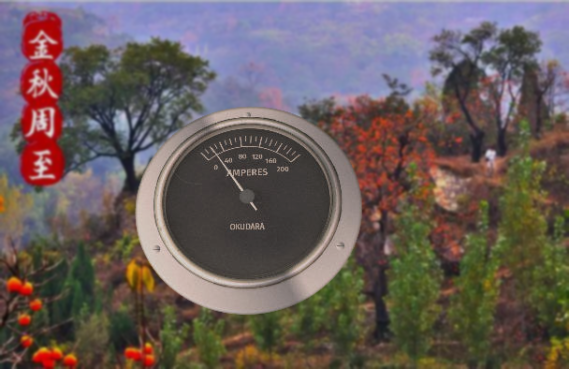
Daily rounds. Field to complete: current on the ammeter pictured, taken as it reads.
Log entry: 20 A
